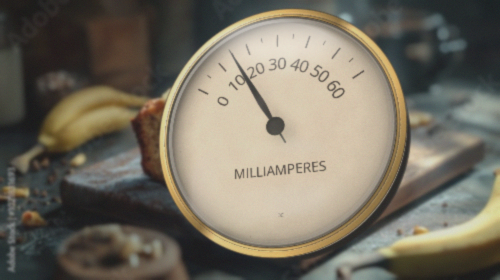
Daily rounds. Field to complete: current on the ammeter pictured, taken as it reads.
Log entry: 15 mA
